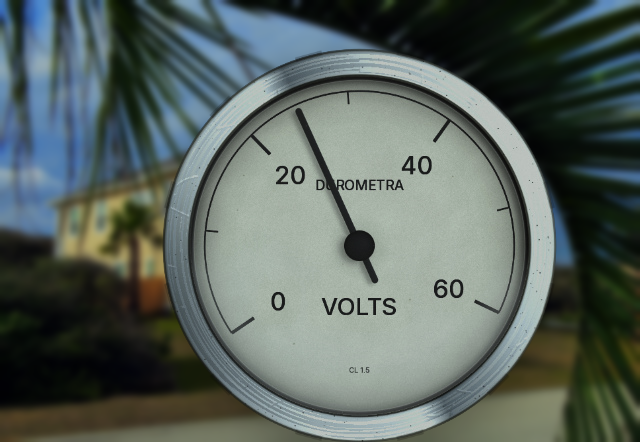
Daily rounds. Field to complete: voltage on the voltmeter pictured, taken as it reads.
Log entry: 25 V
